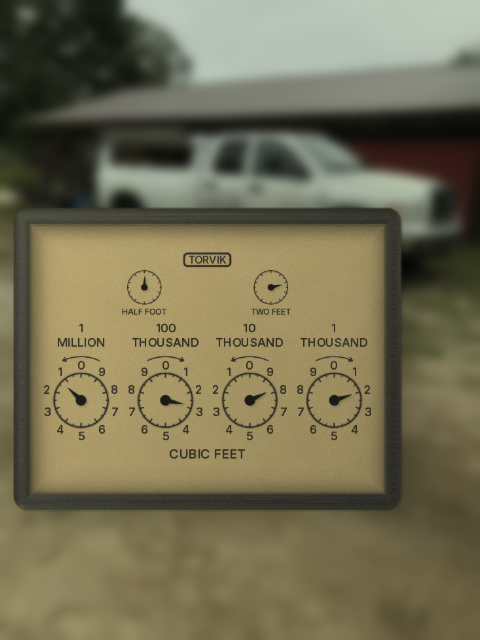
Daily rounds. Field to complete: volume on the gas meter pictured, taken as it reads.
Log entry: 128200 ft³
